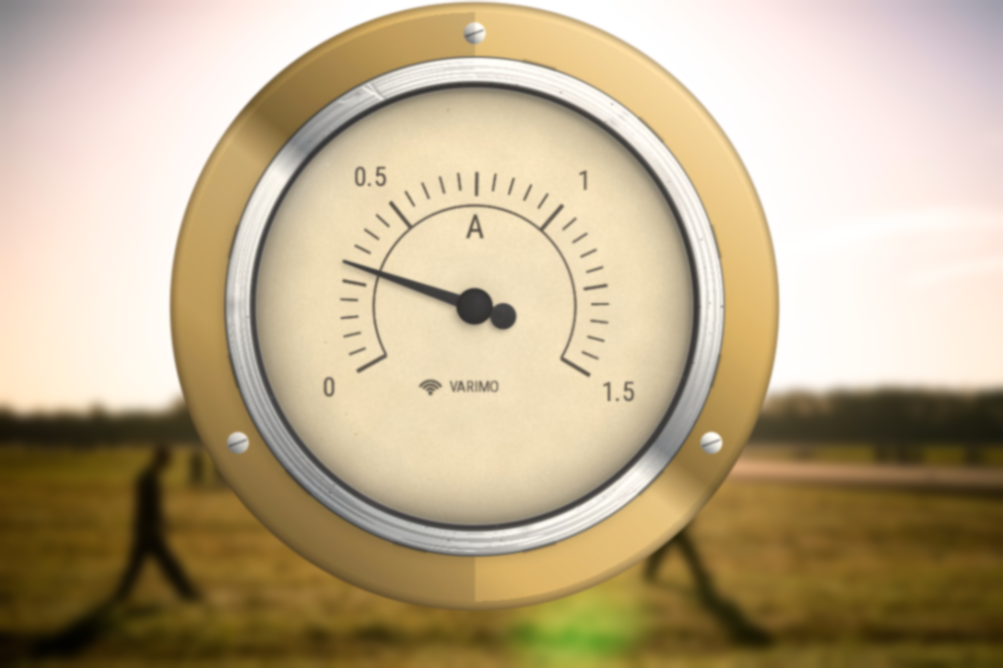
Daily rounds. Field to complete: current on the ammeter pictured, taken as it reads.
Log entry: 0.3 A
